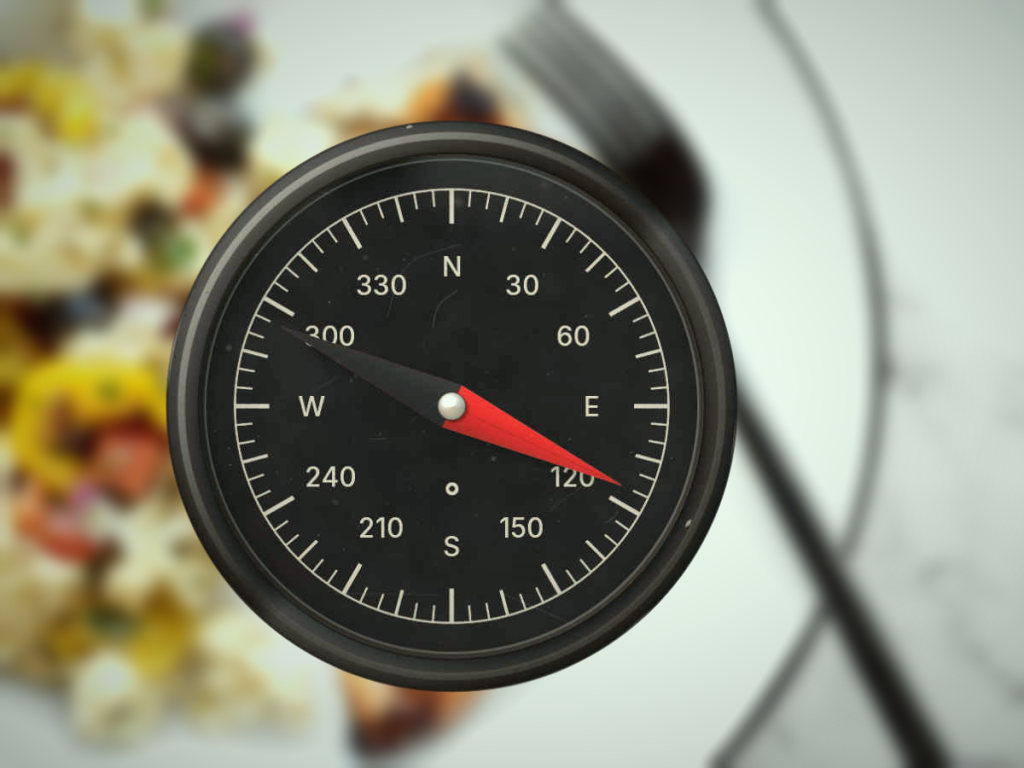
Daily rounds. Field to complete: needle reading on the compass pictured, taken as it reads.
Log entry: 115 °
